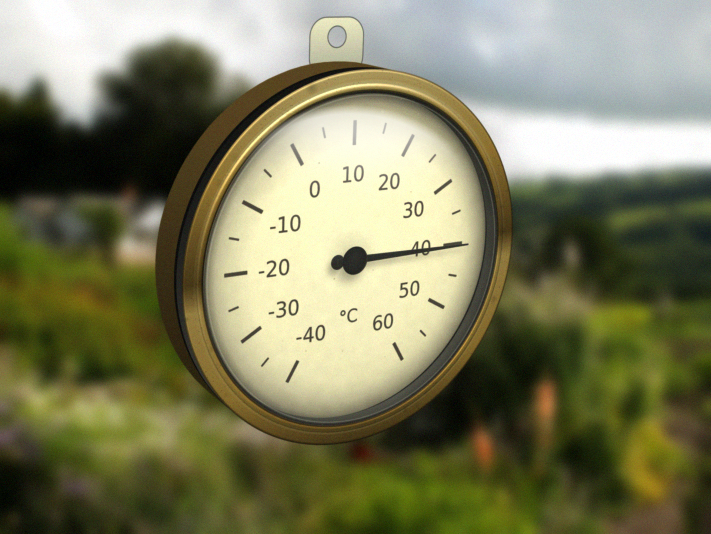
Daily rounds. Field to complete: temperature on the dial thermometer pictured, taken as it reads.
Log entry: 40 °C
